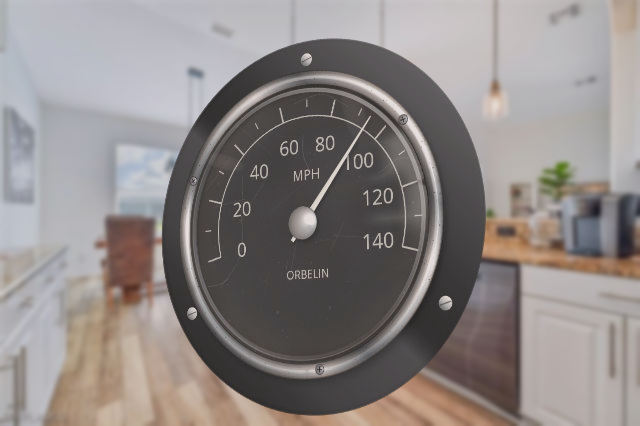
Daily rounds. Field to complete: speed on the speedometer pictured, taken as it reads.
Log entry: 95 mph
